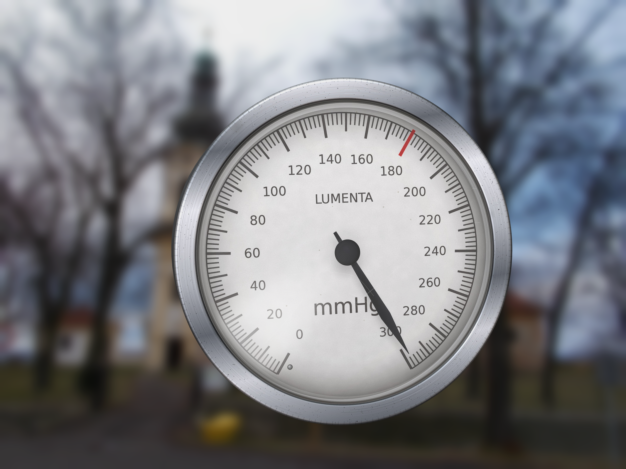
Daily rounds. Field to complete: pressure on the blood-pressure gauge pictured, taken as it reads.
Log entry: 298 mmHg
